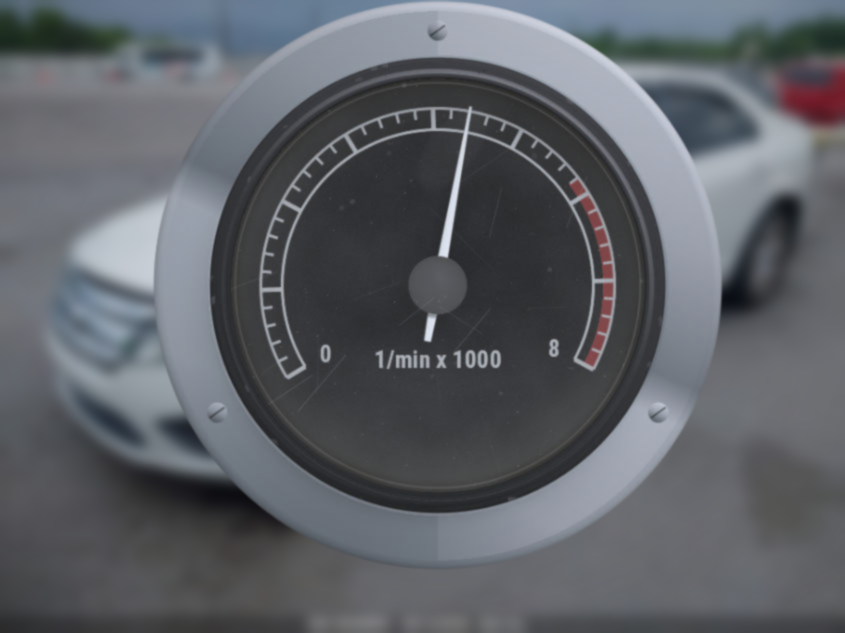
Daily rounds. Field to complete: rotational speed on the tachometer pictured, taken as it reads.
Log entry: 4400 rpm
